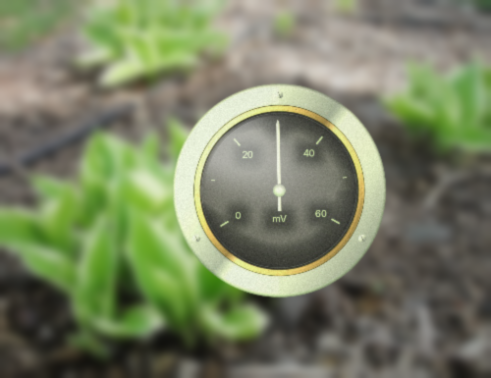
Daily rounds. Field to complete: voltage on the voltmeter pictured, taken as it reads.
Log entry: 30 mV
